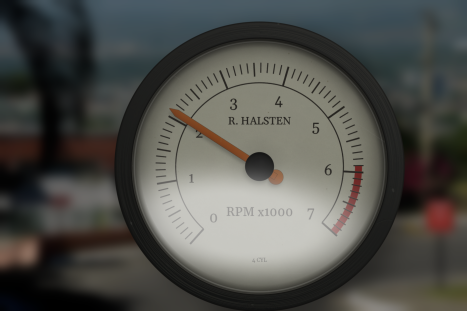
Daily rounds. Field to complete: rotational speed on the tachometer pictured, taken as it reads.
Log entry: 2100 rpm
